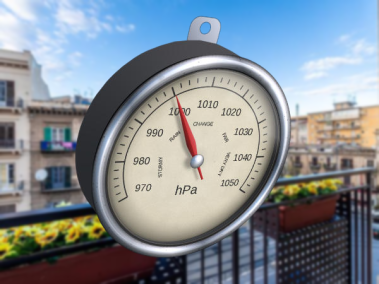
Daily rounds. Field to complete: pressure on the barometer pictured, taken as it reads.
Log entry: 1000 hPa
